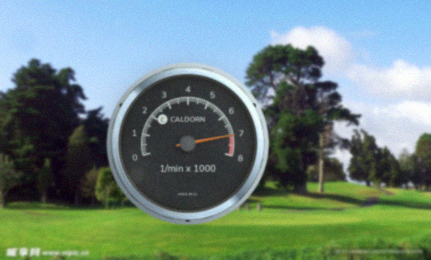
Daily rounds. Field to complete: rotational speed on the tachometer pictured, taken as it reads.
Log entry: 7000 rpm
